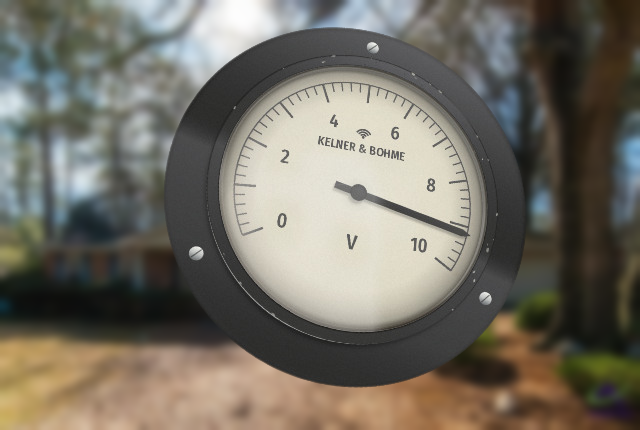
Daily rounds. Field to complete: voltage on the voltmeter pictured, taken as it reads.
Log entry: 9.2 V
